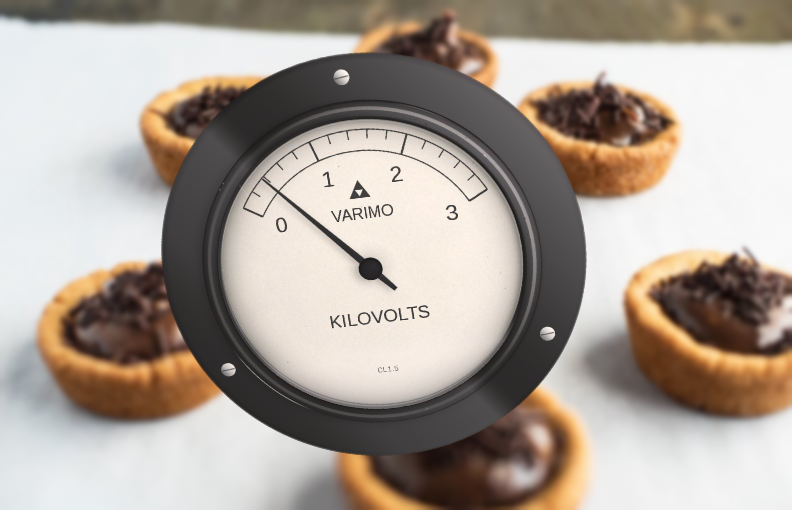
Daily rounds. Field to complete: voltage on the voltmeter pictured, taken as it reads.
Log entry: 0.4 kV
